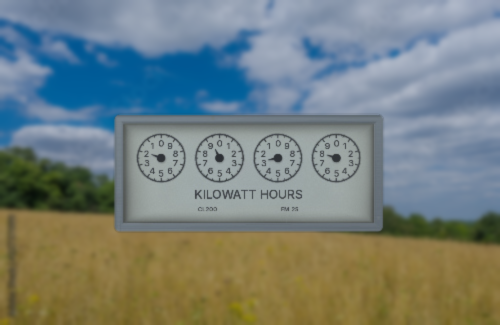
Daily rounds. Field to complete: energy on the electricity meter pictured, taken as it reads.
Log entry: 1928 kWh
